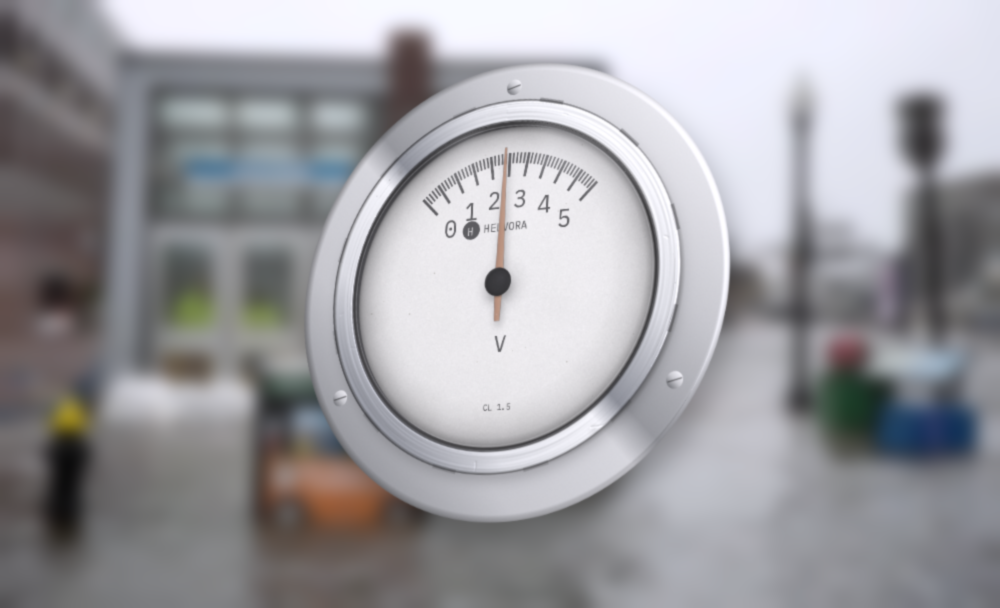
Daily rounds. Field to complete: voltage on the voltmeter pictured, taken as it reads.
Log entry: 2.5 V
